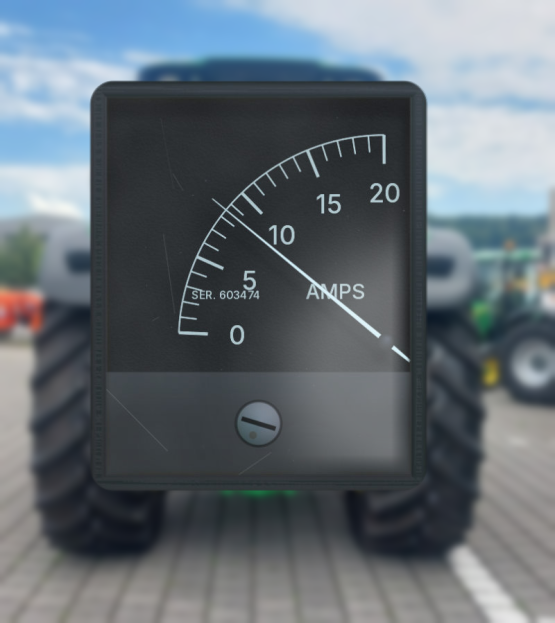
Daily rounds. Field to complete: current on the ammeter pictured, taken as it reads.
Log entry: 8.5 A
